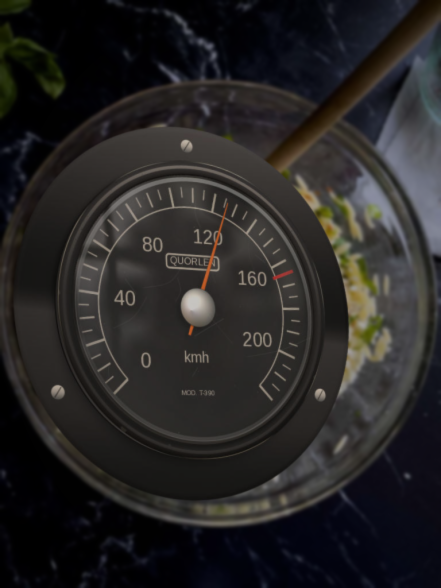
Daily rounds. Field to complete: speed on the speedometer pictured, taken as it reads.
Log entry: 125 km/h
